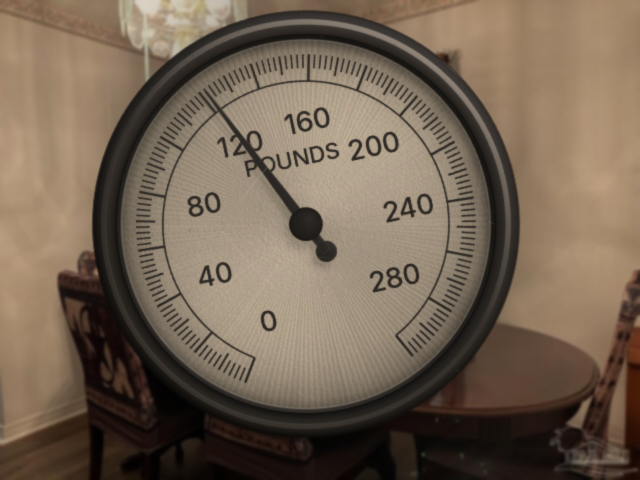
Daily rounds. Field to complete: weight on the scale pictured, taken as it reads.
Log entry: 122 lb
